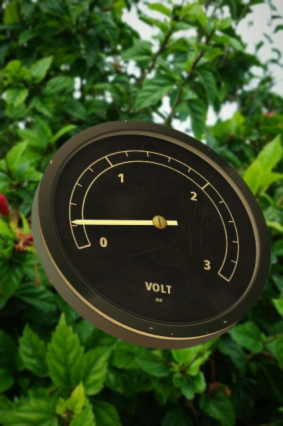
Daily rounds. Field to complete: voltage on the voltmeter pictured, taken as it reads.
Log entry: 0.2 V
